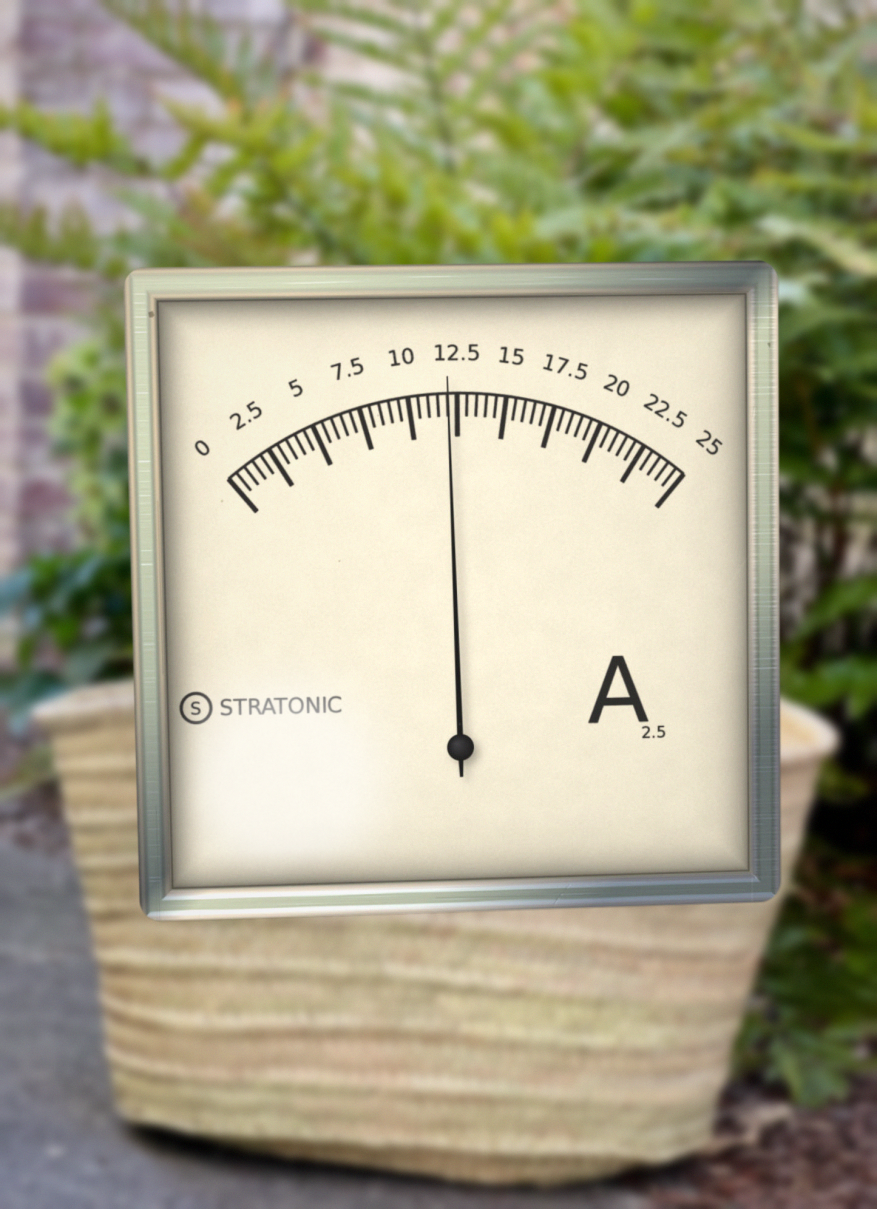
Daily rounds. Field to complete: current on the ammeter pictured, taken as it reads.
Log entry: 12 A
